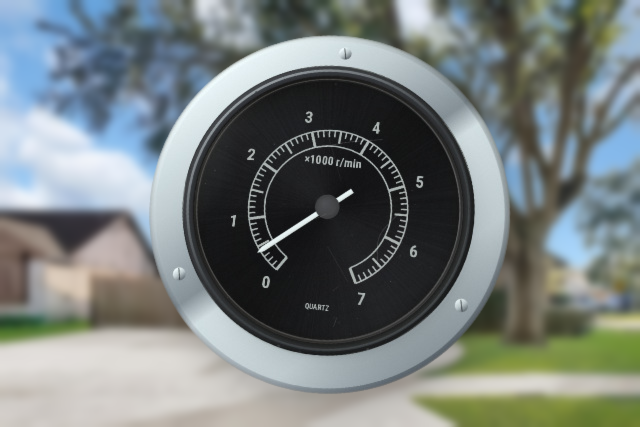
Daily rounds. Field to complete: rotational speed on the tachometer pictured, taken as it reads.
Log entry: 400 rpm
